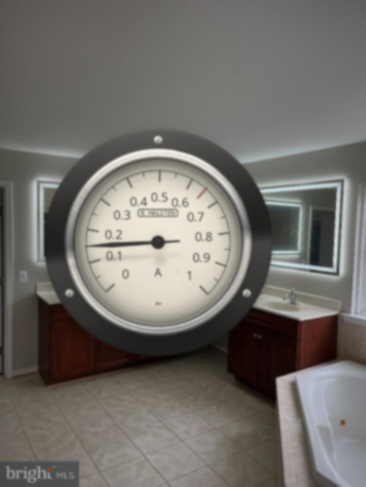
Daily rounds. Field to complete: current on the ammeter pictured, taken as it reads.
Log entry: 0.15 A
